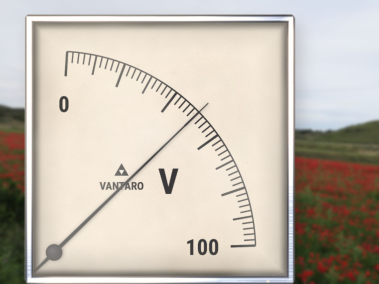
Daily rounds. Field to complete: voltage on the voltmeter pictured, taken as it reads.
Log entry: 50 V
